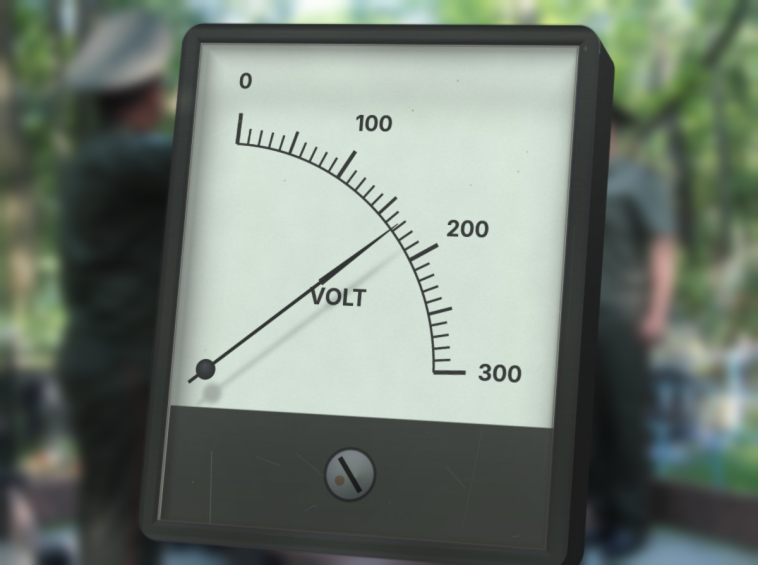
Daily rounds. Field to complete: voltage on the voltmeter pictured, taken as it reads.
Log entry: 170 V
